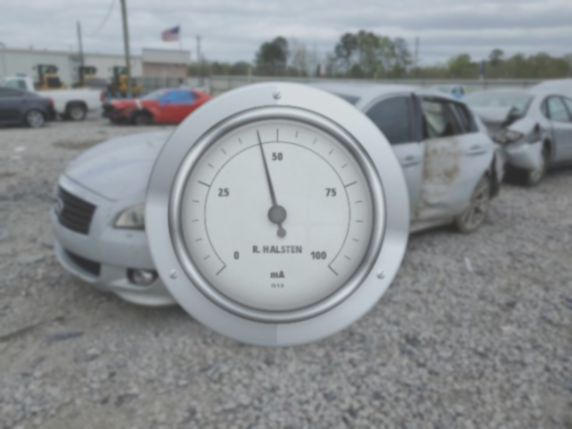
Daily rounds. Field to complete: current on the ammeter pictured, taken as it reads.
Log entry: 45 mA
